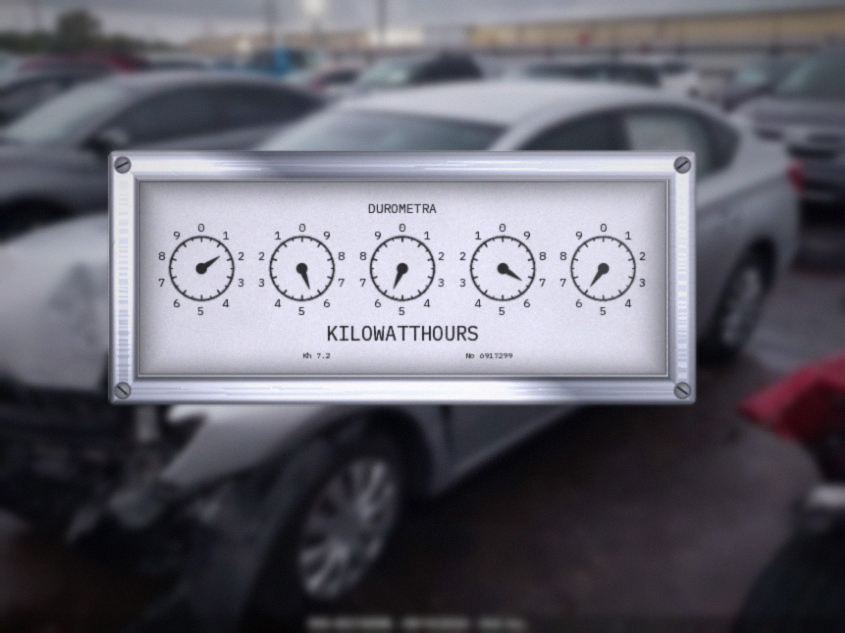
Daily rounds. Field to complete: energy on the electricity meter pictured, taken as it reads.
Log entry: 15566 kWh
